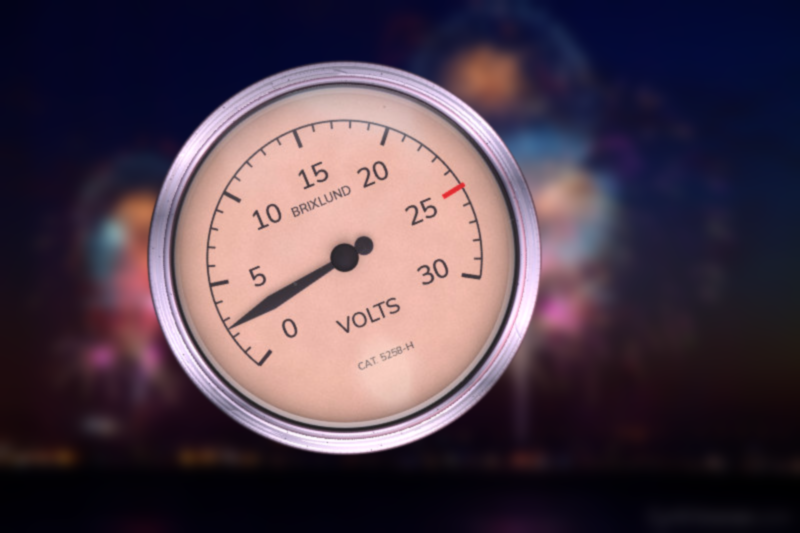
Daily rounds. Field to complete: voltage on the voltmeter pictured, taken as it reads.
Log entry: 2.5 V
